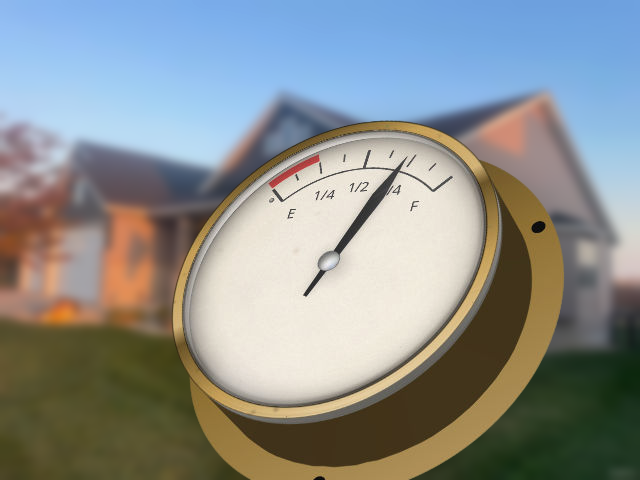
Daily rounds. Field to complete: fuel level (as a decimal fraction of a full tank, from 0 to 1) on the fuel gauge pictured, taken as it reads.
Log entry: 0.75
